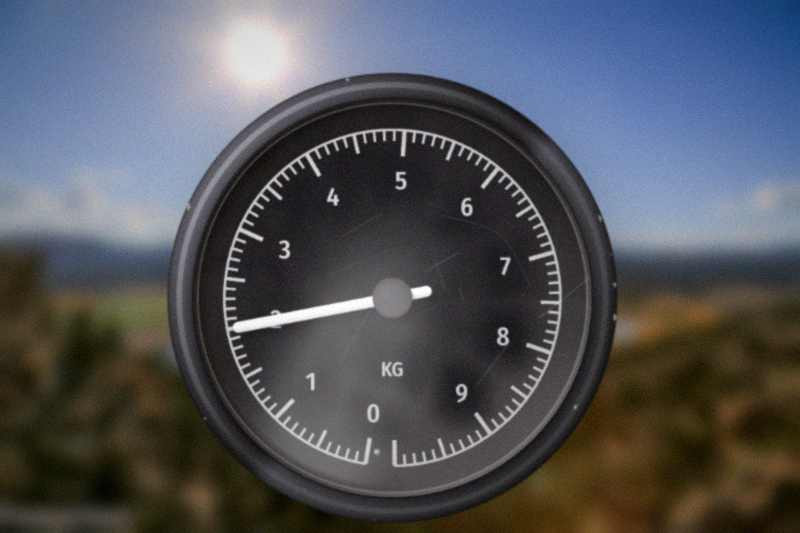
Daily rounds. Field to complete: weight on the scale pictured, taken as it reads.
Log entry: 2 kg
